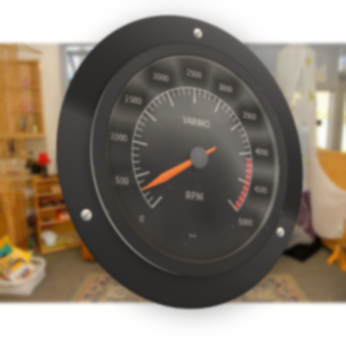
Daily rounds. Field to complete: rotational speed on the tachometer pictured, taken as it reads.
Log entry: 300 rpm
